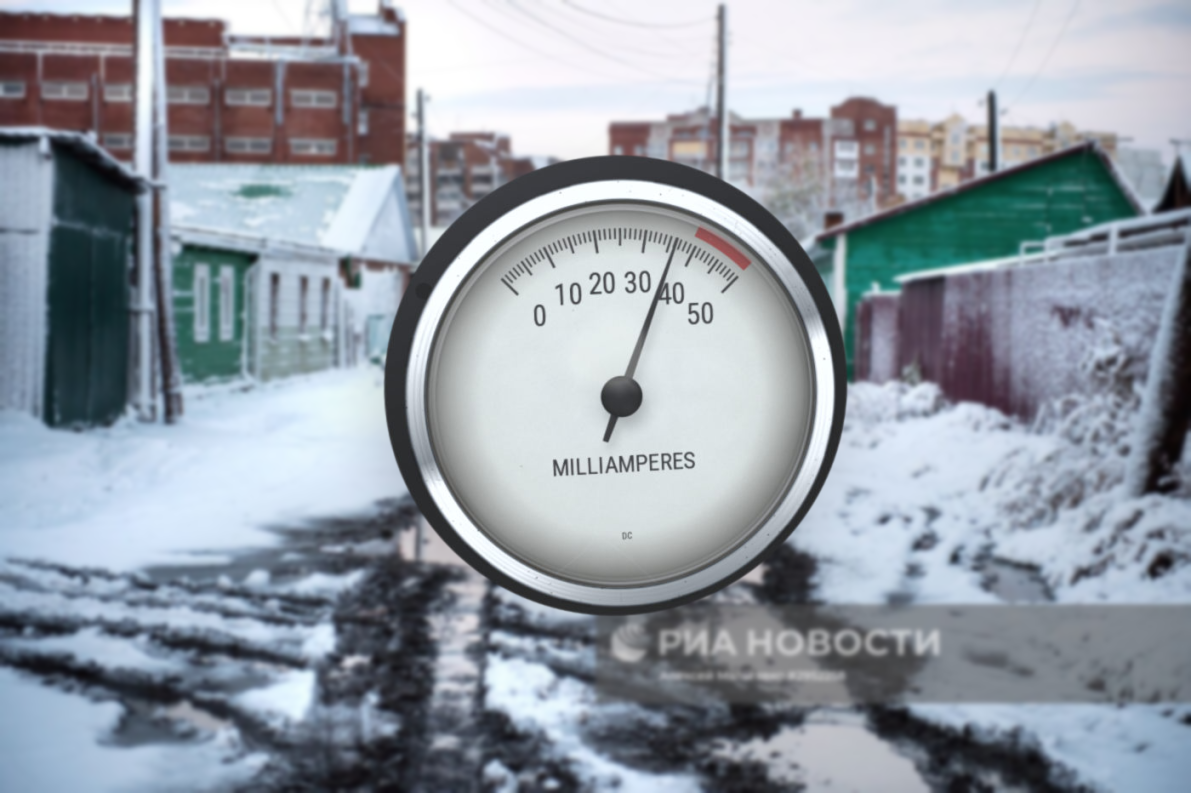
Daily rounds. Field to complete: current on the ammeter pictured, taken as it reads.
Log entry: 36 mA
